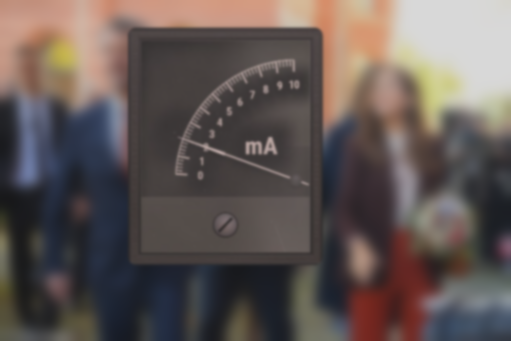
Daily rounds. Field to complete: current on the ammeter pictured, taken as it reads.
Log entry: 2 mA
